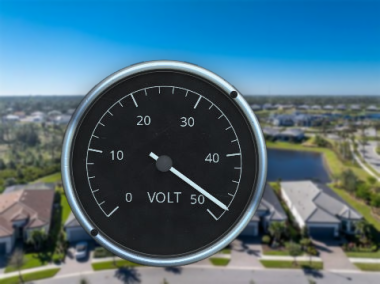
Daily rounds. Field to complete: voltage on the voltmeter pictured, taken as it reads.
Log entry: 48 V
